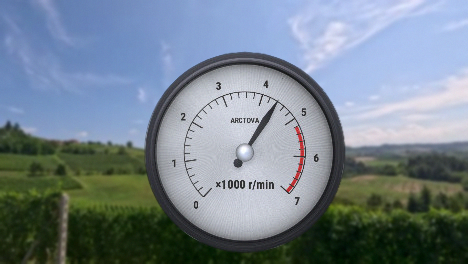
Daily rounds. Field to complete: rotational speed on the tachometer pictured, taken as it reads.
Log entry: 4400 rpm
